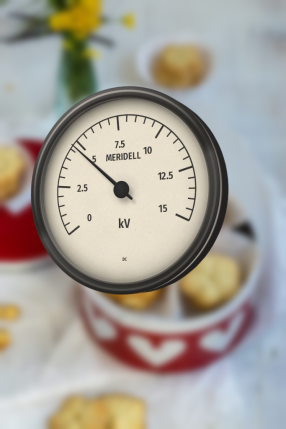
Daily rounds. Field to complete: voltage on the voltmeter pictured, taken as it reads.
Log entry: 4.75 kV
